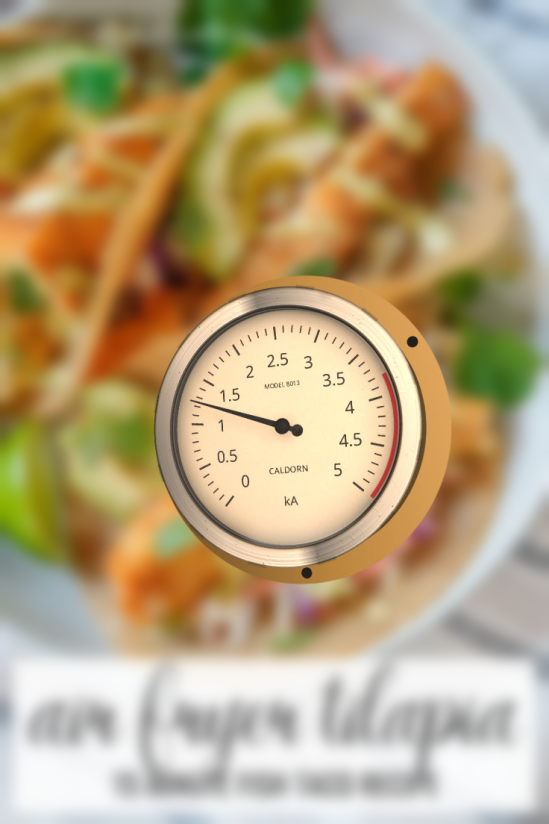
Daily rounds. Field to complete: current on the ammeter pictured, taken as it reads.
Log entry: 1.25 kA
